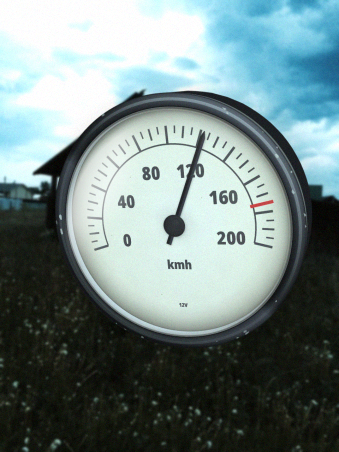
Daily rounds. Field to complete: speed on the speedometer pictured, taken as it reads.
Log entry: 122.5 km/h
